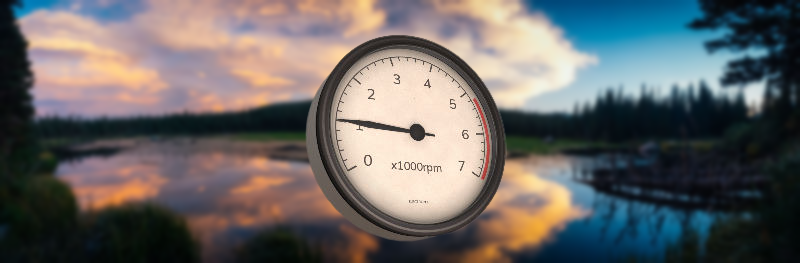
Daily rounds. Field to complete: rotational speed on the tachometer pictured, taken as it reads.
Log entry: 1000 rpm
